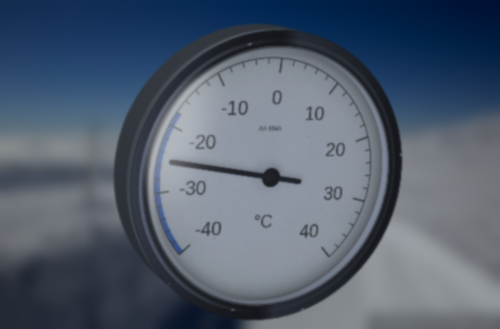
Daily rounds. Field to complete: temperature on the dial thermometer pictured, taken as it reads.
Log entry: -25 °C
